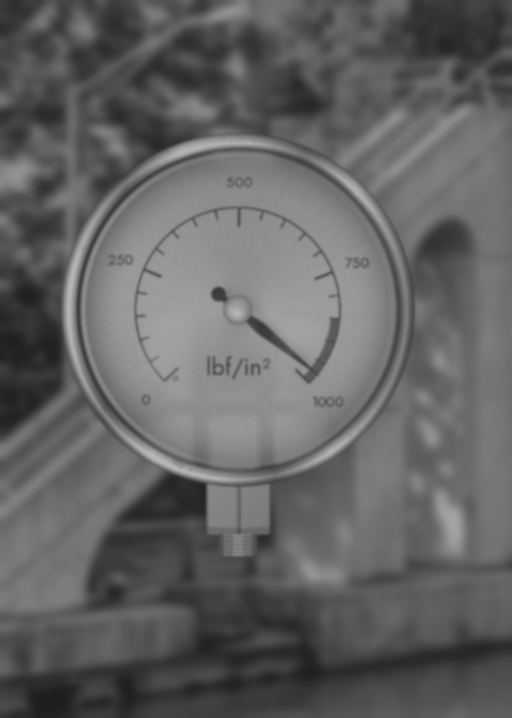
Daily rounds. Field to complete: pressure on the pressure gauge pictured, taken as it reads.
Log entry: 975 psi
